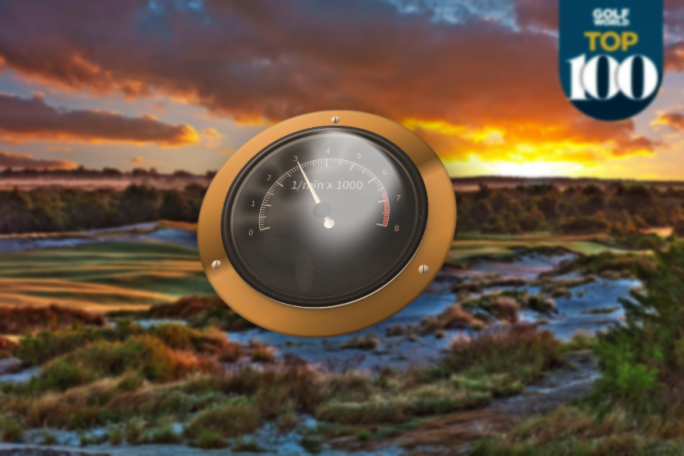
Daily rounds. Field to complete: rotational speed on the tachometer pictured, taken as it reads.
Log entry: 3000 rpm
